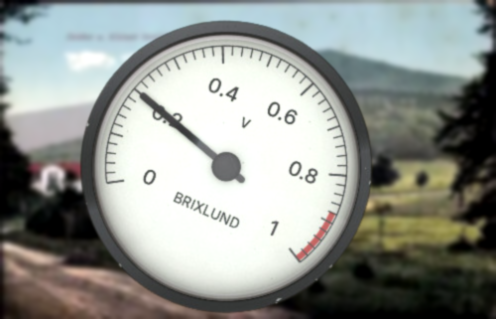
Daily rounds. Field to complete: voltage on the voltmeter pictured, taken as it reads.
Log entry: 0.2 V
